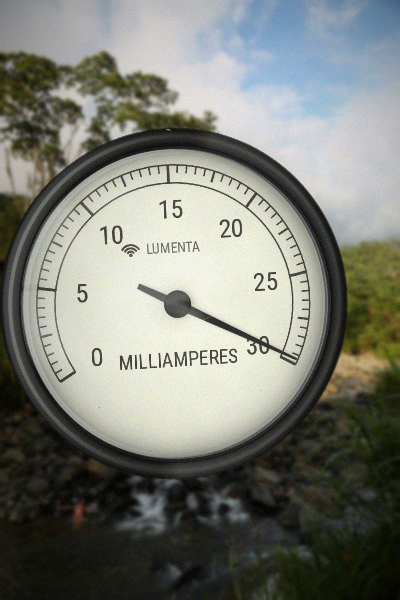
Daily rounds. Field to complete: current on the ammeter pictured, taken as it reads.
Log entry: 29.75 mA
